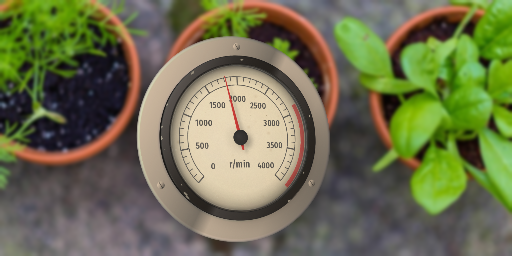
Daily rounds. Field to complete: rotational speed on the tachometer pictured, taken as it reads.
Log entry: 1800 rpm
